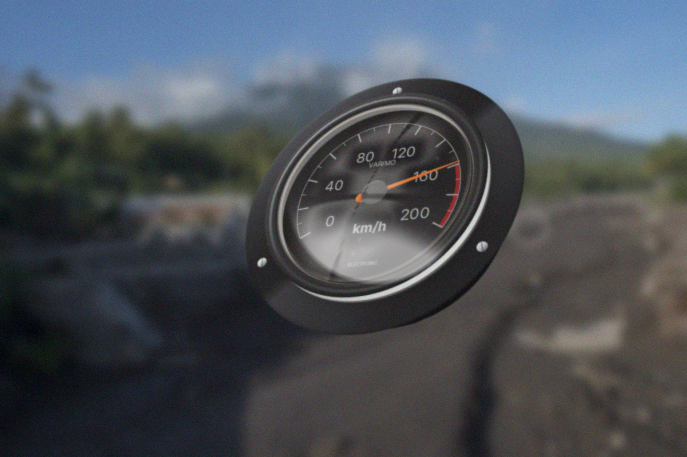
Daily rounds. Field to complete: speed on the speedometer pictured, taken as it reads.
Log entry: 160 km/h
